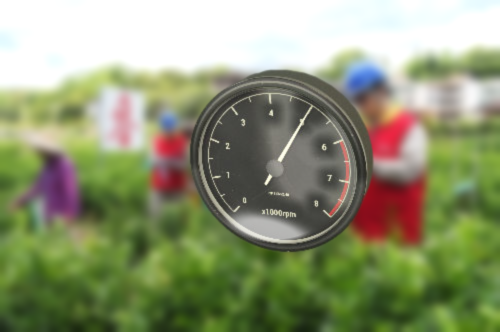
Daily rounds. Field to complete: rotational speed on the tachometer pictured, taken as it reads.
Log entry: 5000 rpm
